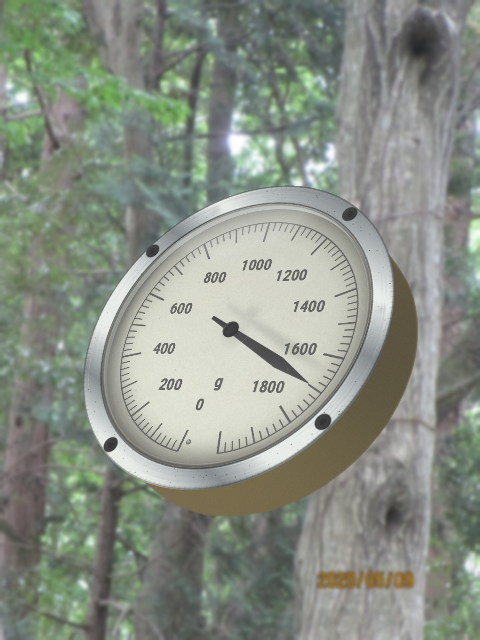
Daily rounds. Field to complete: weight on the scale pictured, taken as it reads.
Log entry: 1700 g
